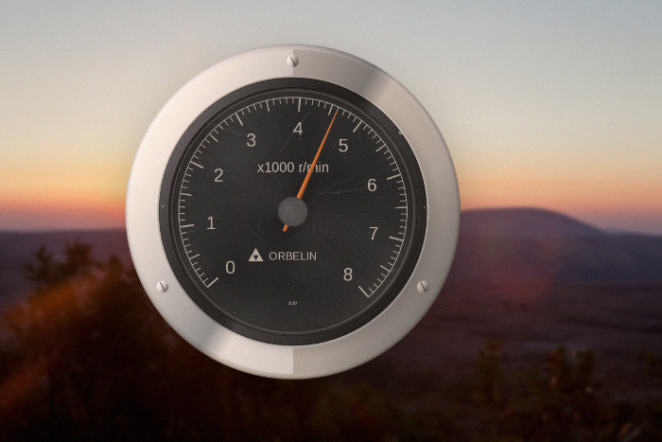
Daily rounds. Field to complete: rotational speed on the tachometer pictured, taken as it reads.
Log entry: 4600 rpm
